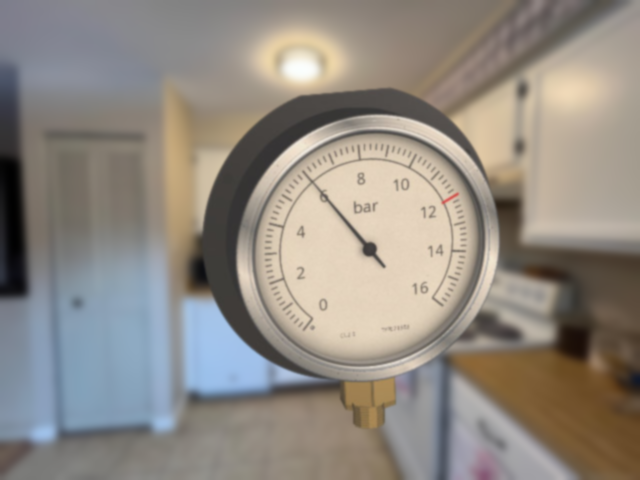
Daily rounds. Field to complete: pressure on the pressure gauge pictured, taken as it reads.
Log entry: 6 bar
